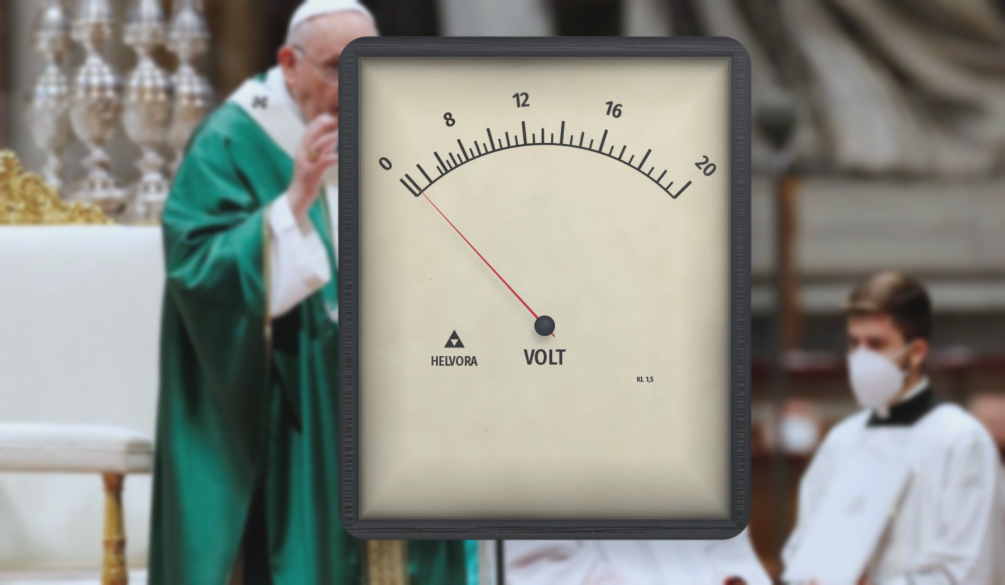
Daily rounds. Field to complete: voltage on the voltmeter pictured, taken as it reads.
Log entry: 2 V
